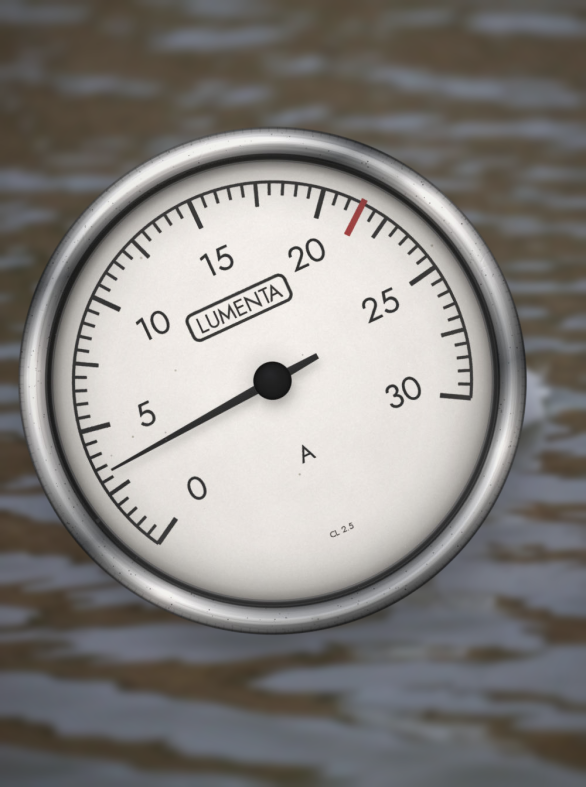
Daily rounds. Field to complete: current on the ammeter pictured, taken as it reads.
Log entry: 3.25 A
